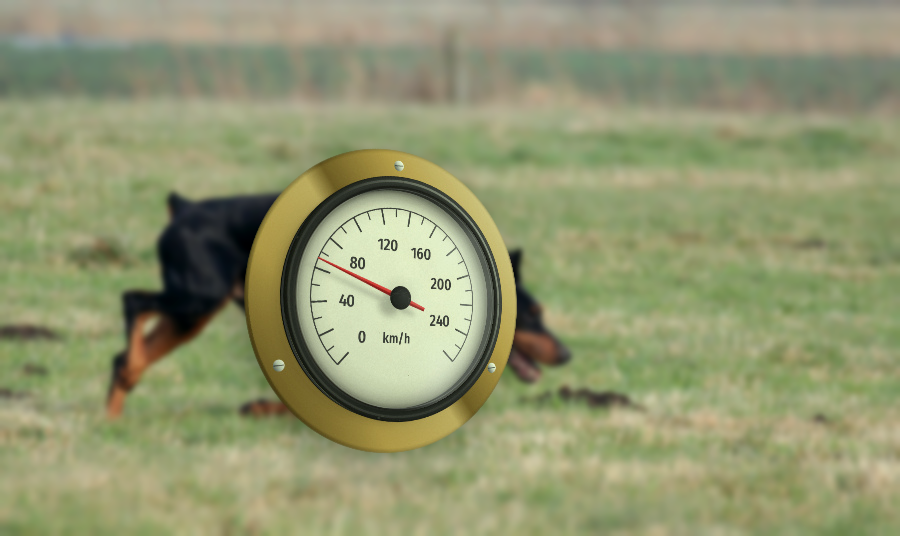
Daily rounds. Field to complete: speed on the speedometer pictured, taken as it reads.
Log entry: 65 km/h
